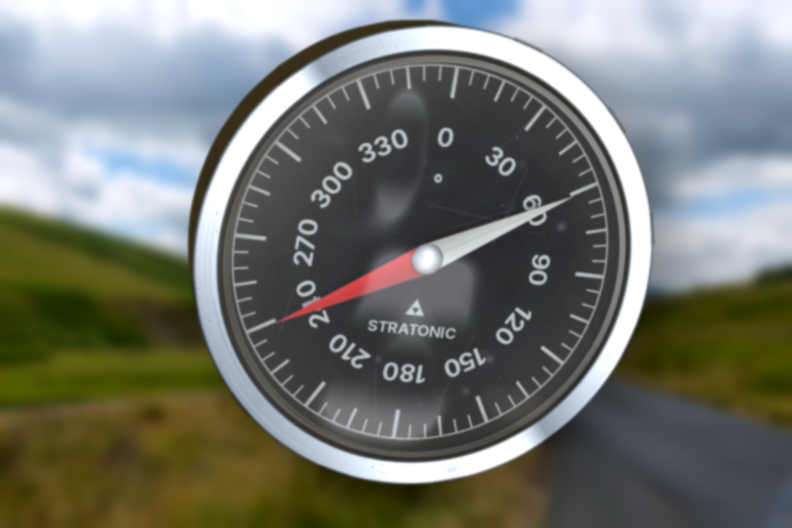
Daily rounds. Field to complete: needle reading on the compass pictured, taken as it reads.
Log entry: 240 °
